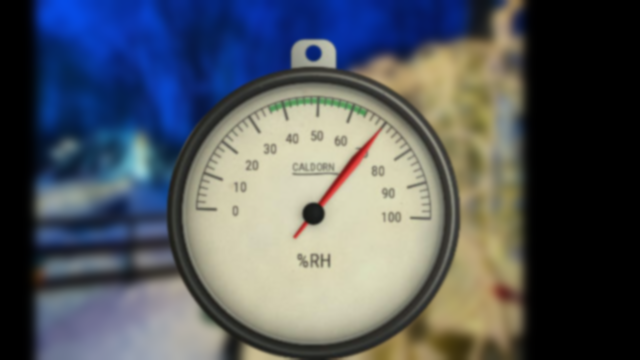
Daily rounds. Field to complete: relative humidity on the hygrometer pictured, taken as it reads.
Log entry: 70 %
